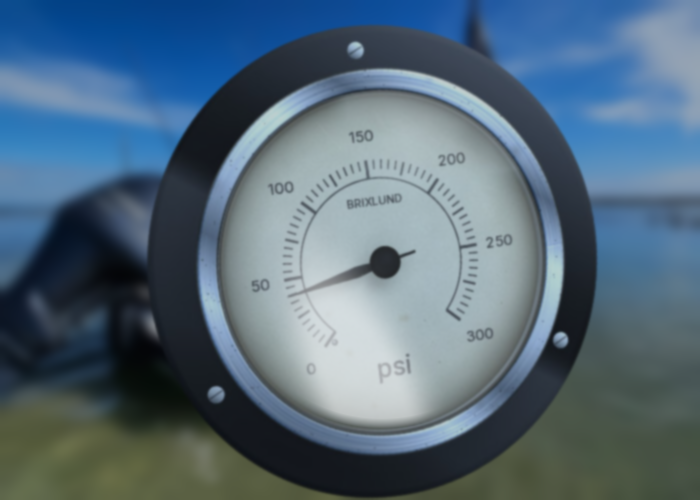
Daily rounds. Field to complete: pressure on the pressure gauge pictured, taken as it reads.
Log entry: 40 psi
